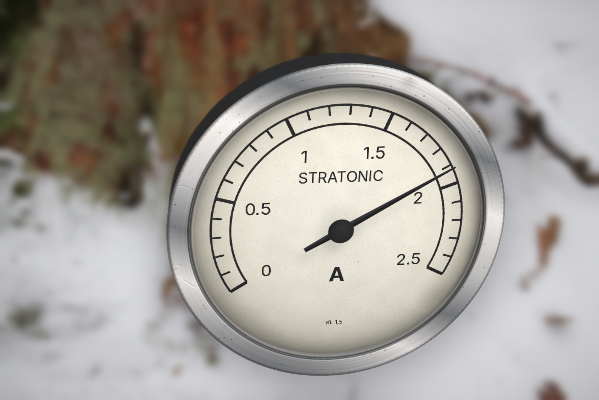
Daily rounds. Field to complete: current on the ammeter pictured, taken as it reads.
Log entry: 1.9 A
